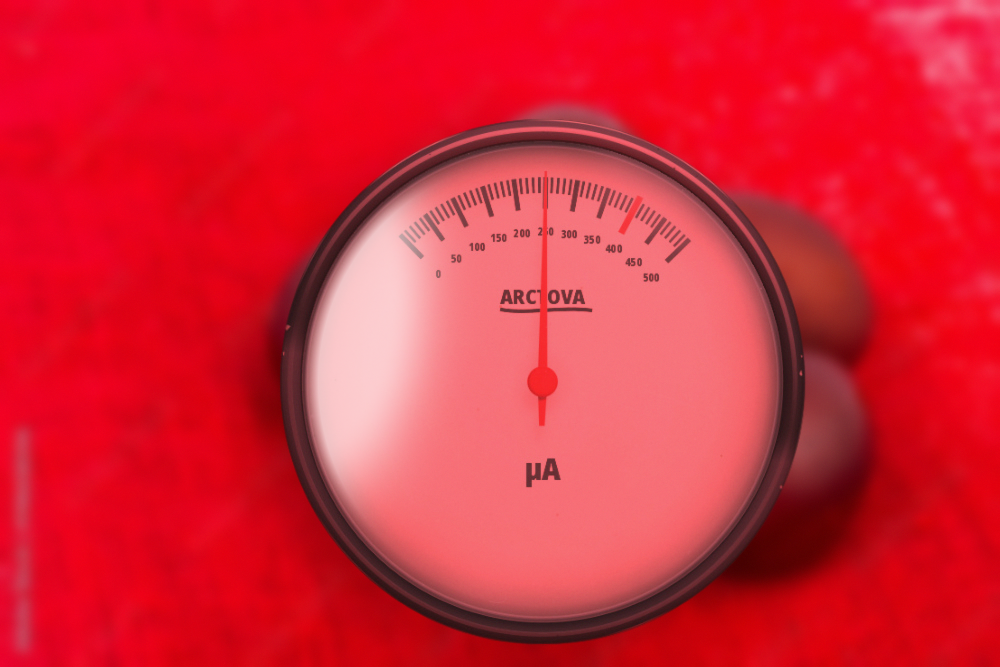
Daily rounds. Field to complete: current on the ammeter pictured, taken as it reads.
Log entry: 250 µA
